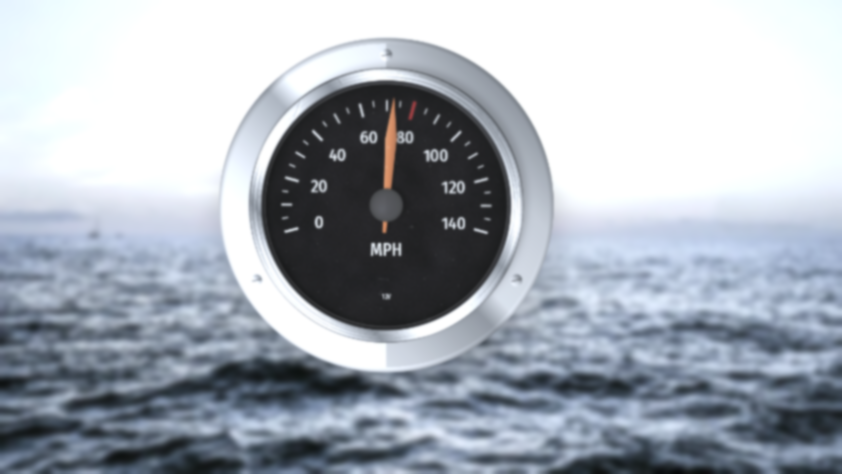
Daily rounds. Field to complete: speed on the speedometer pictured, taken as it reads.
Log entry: 72.5 mph
